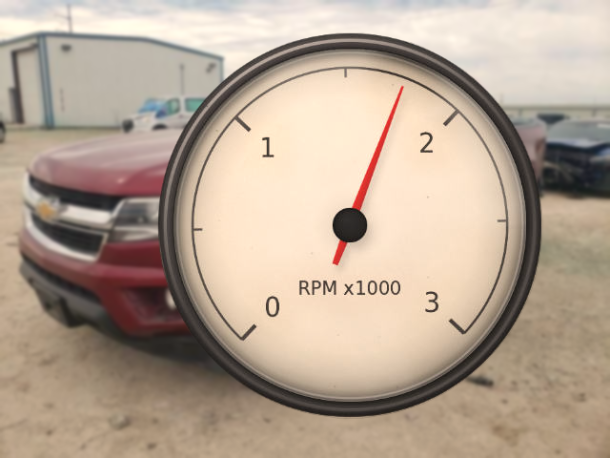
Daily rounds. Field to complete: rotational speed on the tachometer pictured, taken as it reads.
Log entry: 1750 rpm
